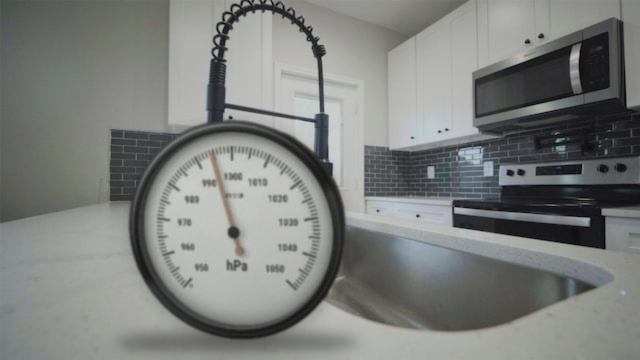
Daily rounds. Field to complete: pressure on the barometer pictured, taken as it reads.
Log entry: 995 hPa
